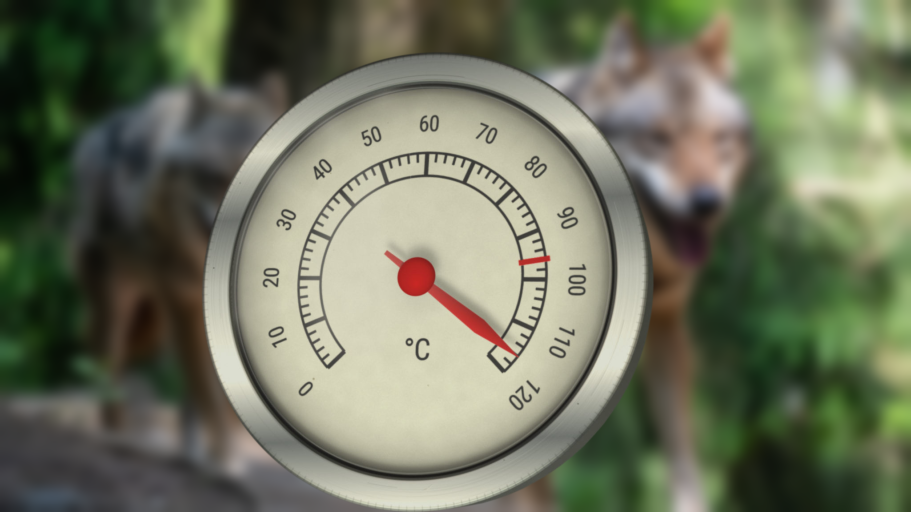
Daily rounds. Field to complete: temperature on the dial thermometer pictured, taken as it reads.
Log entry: 116 °C
